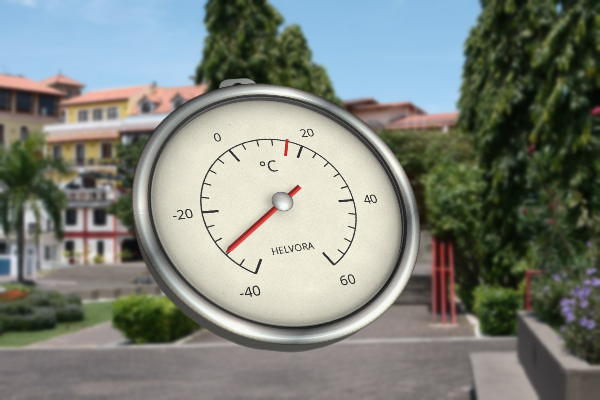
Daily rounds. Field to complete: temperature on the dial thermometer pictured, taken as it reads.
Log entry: -32 °C
